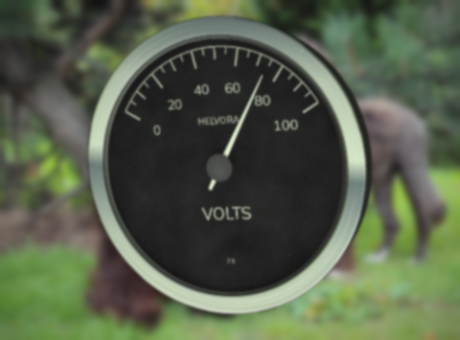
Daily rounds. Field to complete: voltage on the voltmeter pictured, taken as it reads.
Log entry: 75 V
